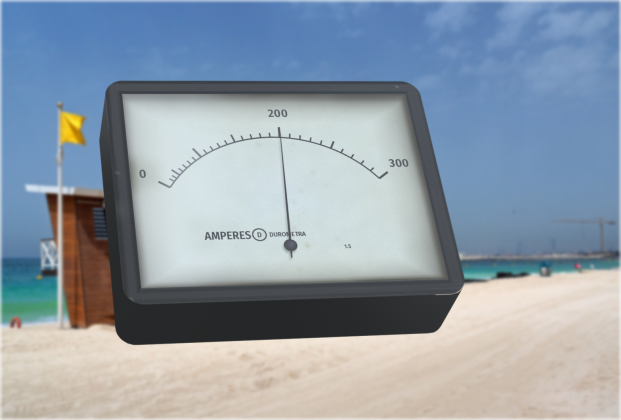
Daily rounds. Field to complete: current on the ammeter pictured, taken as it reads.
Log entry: 200 A
